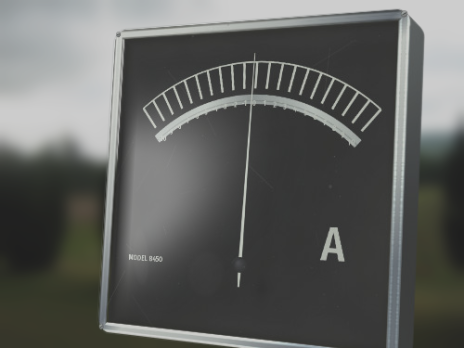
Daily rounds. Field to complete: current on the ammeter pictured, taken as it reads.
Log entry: 0 A
